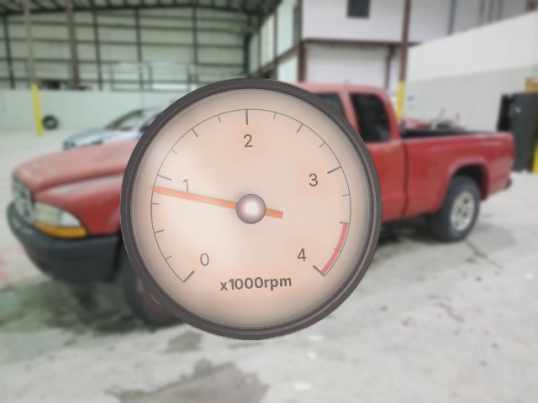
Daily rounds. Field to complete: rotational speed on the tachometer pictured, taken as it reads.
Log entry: 875 rpm
